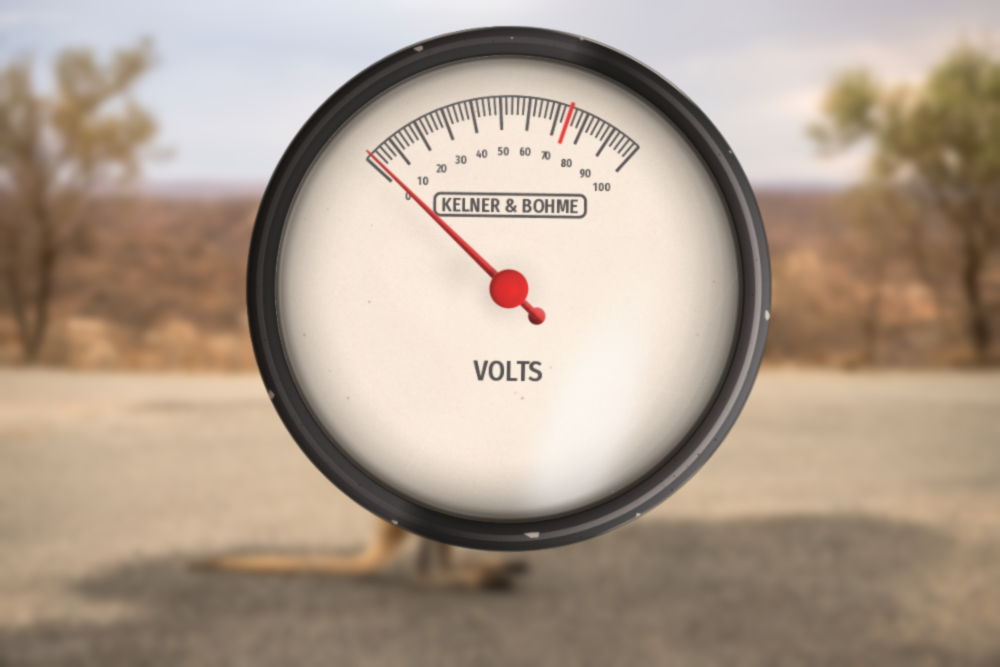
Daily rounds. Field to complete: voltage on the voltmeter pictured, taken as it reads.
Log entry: 2 V
